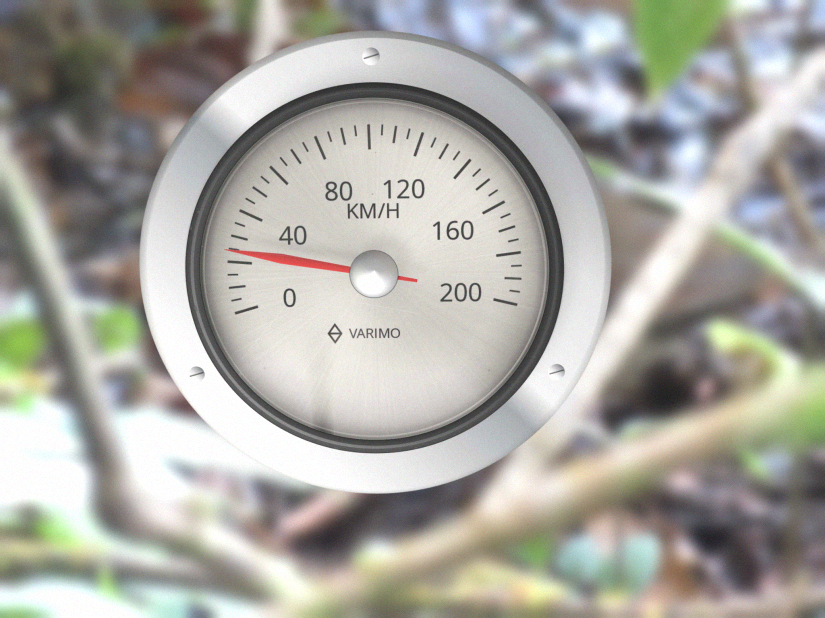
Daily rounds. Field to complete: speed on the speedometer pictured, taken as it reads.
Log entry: 25 km/h
